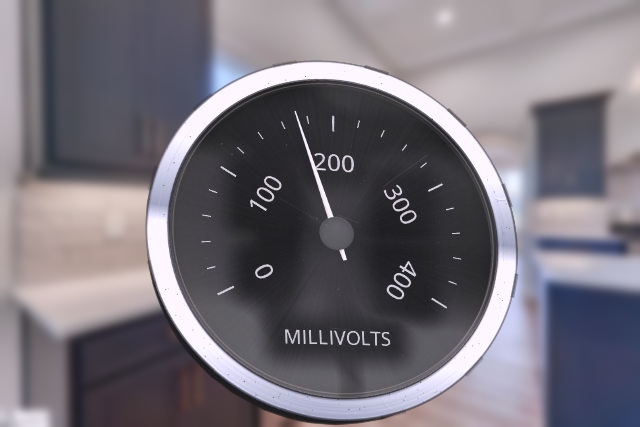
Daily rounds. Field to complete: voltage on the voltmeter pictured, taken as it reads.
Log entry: 170 mV
